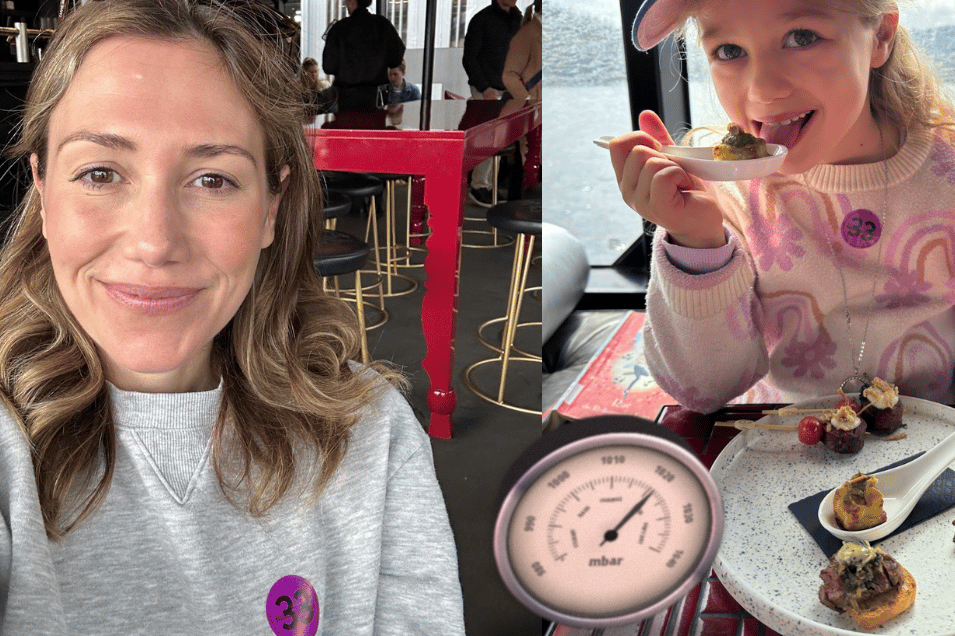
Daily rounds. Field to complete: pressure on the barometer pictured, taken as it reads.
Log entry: 1020 mbar
